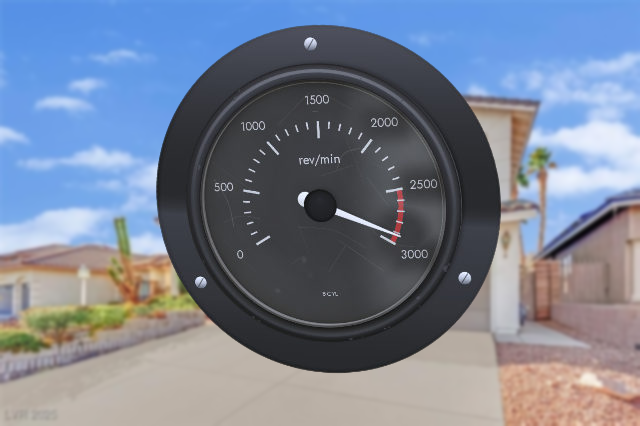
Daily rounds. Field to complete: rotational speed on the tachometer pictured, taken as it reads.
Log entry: 2900 rpm
